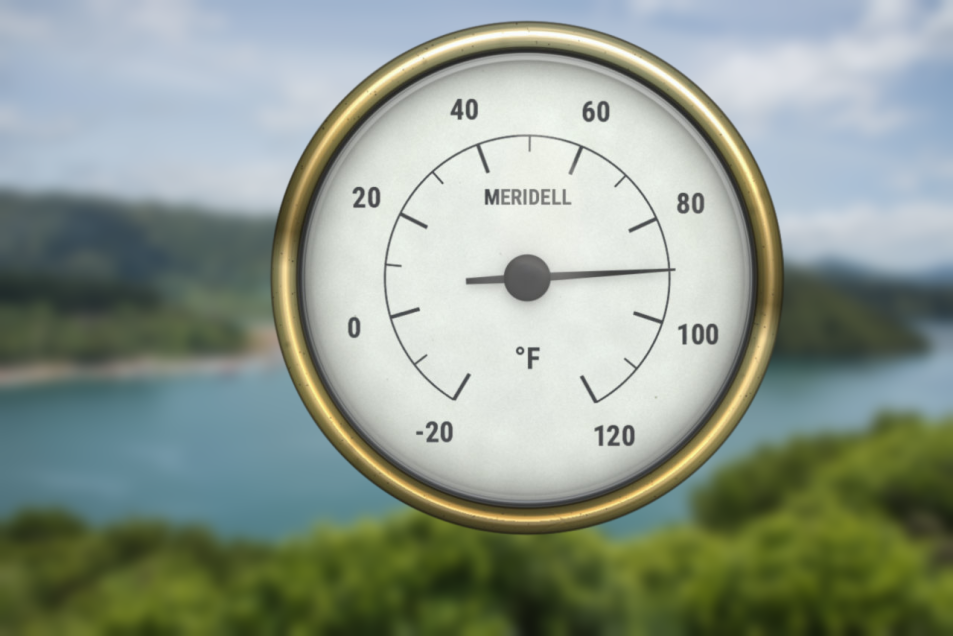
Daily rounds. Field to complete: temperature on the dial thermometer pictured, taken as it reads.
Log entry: 90 °F
